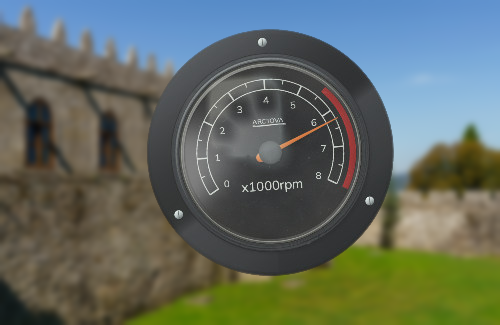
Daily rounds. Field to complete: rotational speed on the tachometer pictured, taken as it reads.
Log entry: 6250 rpm
